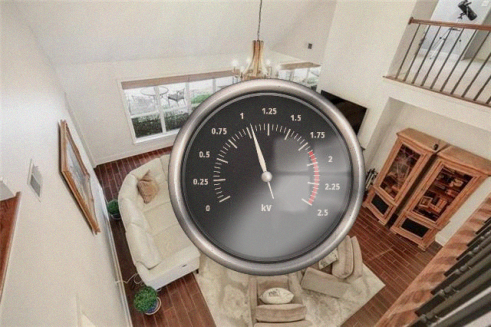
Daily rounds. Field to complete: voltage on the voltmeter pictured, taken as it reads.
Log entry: 1.05 kV
